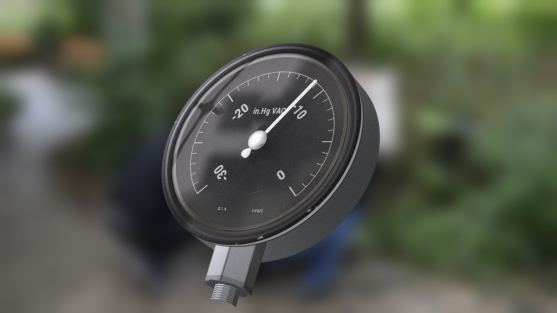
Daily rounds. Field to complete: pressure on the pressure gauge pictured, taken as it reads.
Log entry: -11 inHg
